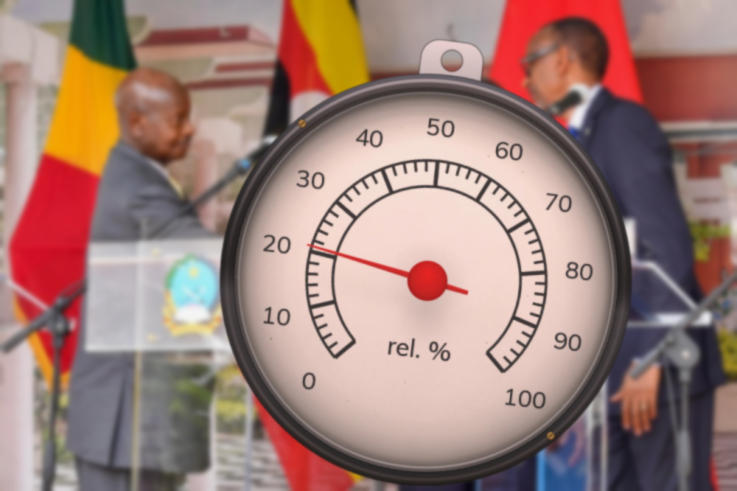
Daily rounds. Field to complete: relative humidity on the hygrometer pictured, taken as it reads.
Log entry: 21 %
